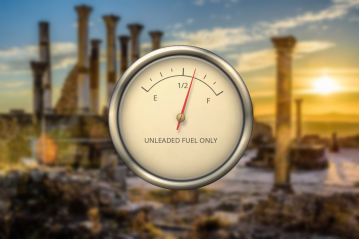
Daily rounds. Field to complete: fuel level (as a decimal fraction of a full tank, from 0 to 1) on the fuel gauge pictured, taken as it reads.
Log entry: 0.625
